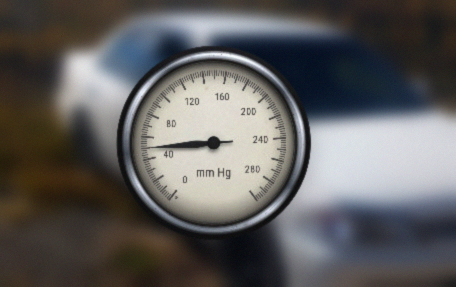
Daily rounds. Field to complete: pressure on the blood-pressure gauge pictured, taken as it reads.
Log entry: 50 mmHg
